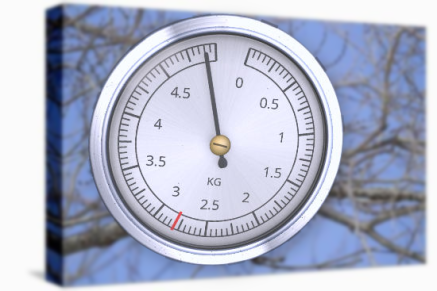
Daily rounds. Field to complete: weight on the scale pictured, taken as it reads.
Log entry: 4.9 kg
